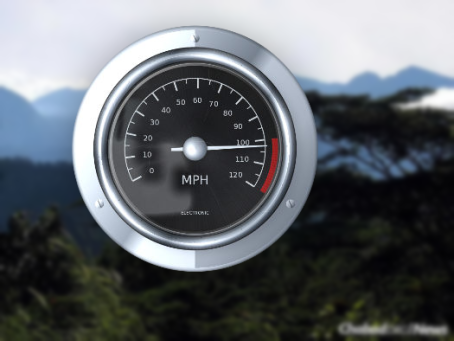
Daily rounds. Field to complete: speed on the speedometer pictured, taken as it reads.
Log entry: 102.5 mph
